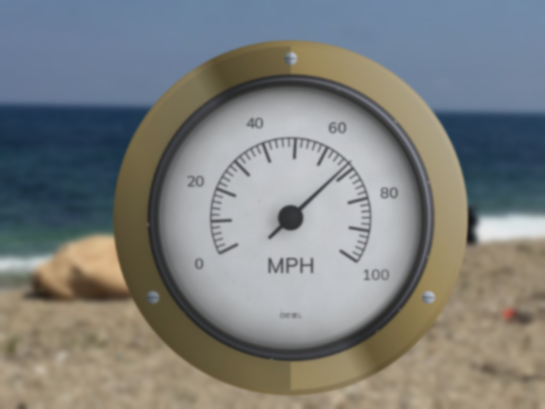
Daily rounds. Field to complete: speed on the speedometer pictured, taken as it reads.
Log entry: 68 mph
